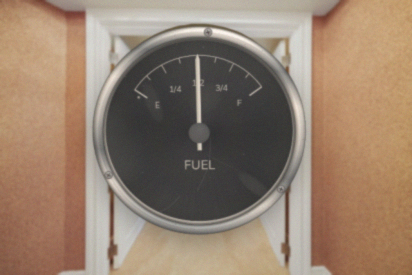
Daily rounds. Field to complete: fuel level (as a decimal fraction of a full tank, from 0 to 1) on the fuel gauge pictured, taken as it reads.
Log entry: 0.5
